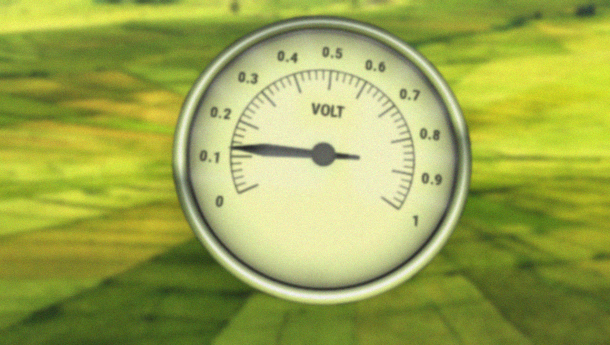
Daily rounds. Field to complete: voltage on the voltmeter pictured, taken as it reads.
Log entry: 0.12 V
